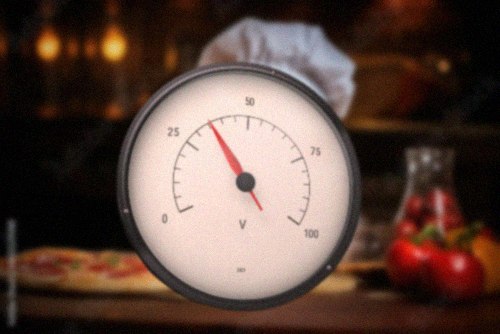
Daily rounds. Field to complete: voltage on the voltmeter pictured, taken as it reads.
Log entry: 35 V
